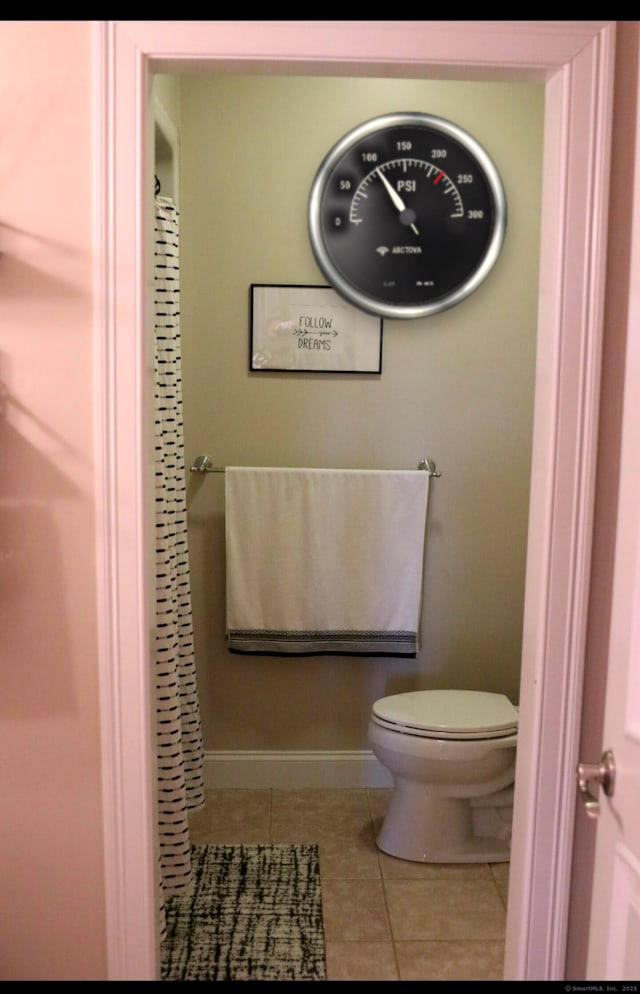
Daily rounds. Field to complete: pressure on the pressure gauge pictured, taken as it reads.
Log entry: 100 psi
